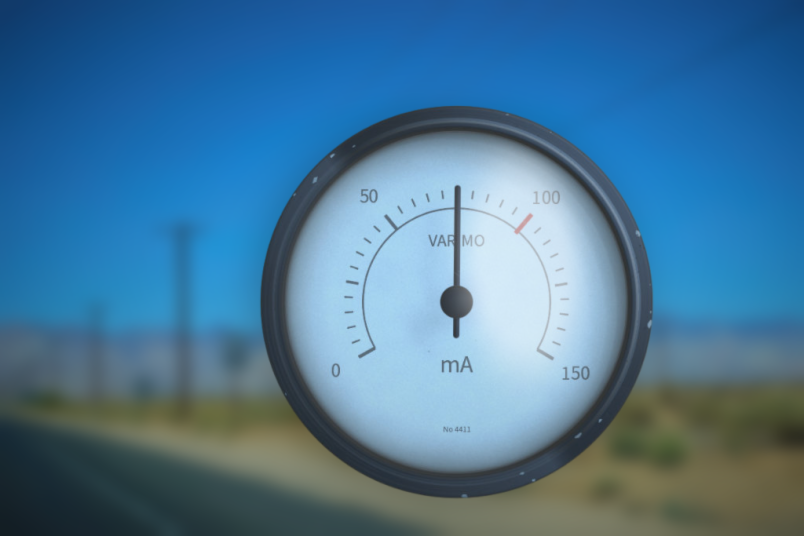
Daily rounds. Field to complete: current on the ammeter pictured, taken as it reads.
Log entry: 75 mA
